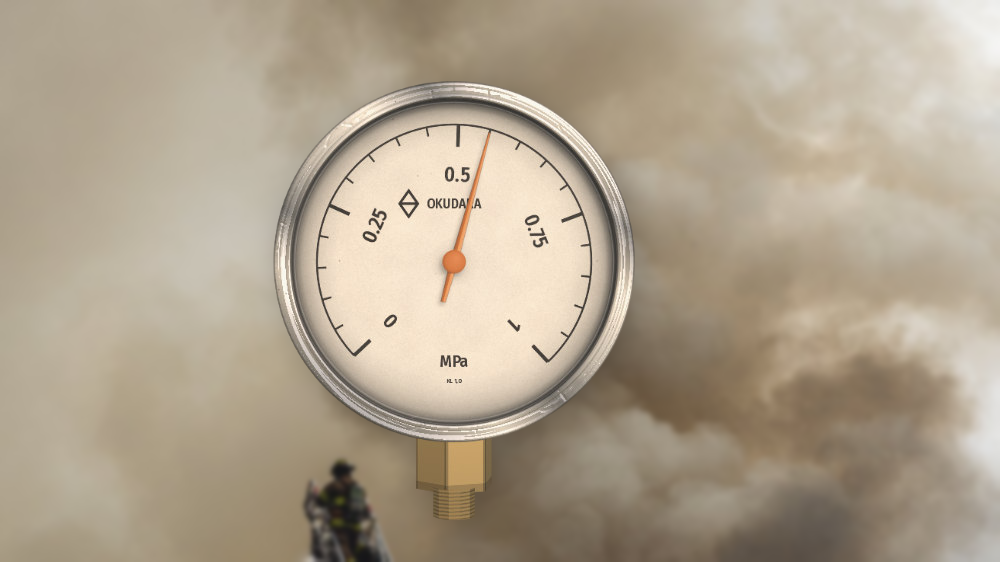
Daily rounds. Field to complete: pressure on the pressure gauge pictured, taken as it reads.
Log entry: 0.55 MPa
